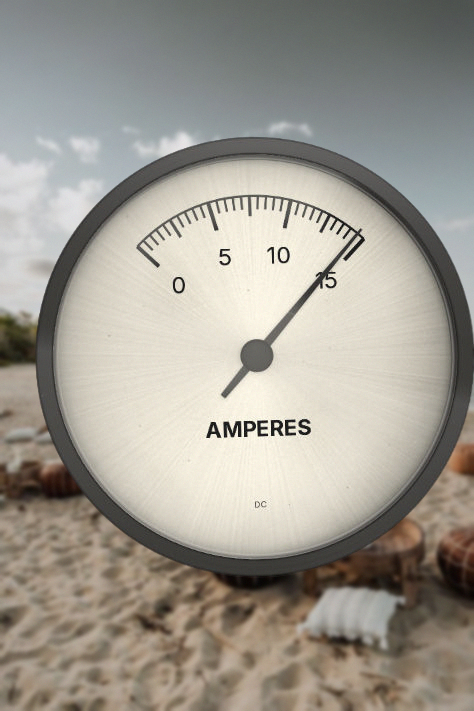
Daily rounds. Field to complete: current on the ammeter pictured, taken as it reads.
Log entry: 14.5 A
